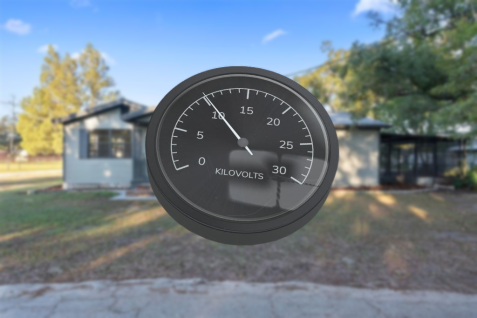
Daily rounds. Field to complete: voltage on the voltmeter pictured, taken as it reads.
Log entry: 10 kV
